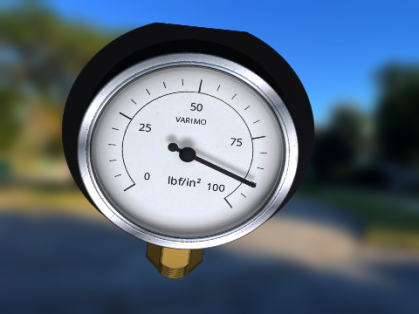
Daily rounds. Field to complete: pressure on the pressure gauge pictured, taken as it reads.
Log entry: 90 psi
